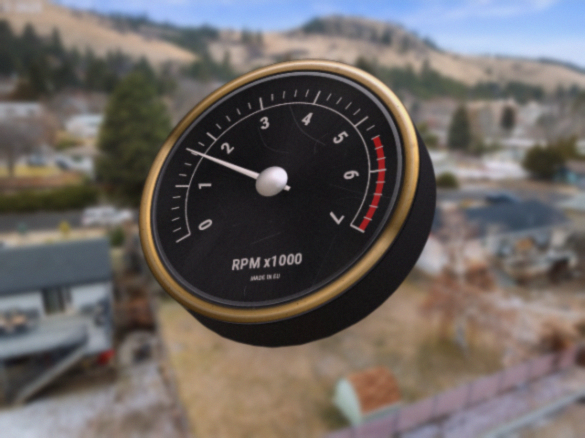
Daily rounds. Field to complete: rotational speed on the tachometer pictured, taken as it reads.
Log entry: 1600 rpm
